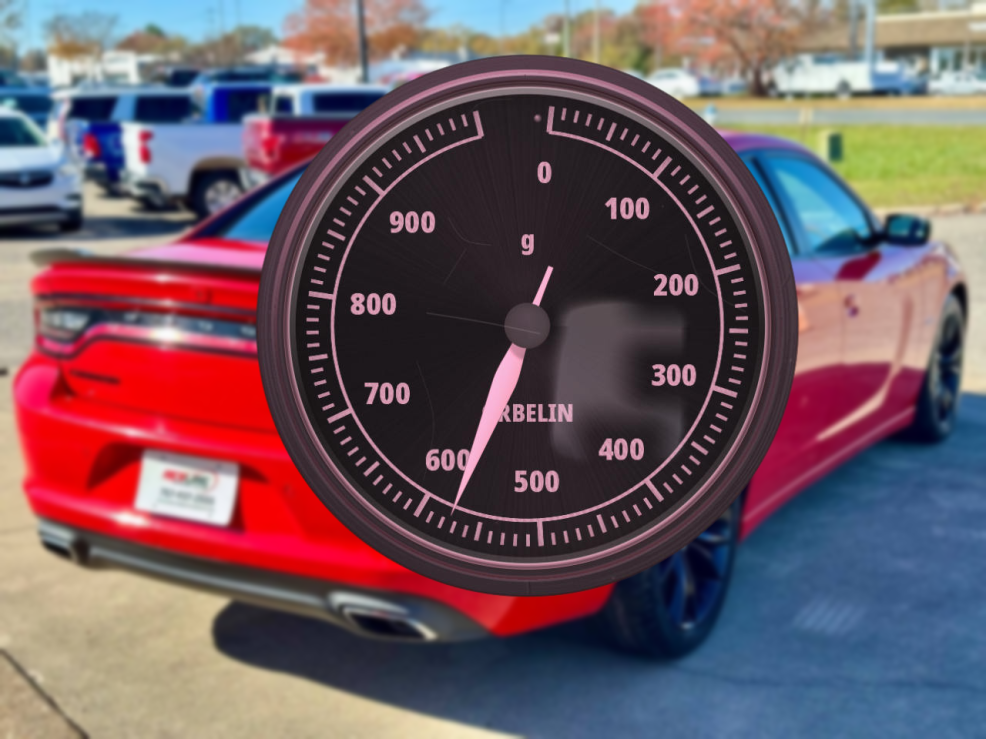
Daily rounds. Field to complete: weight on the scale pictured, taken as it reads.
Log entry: 575 g
